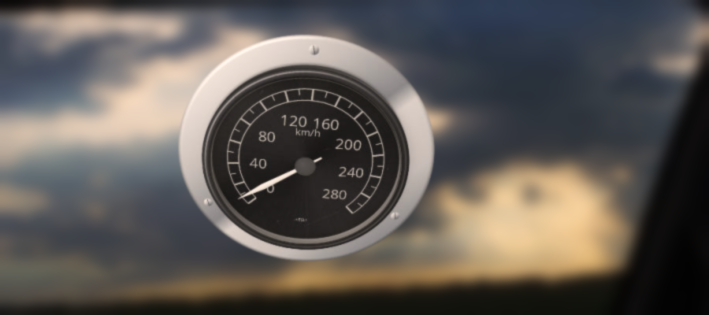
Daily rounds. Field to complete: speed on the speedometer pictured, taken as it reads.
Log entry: 10 km/h
